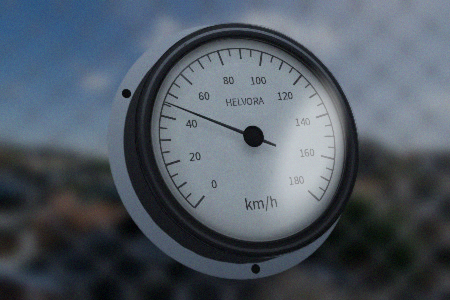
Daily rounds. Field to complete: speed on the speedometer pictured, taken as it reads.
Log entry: 45 km/h
